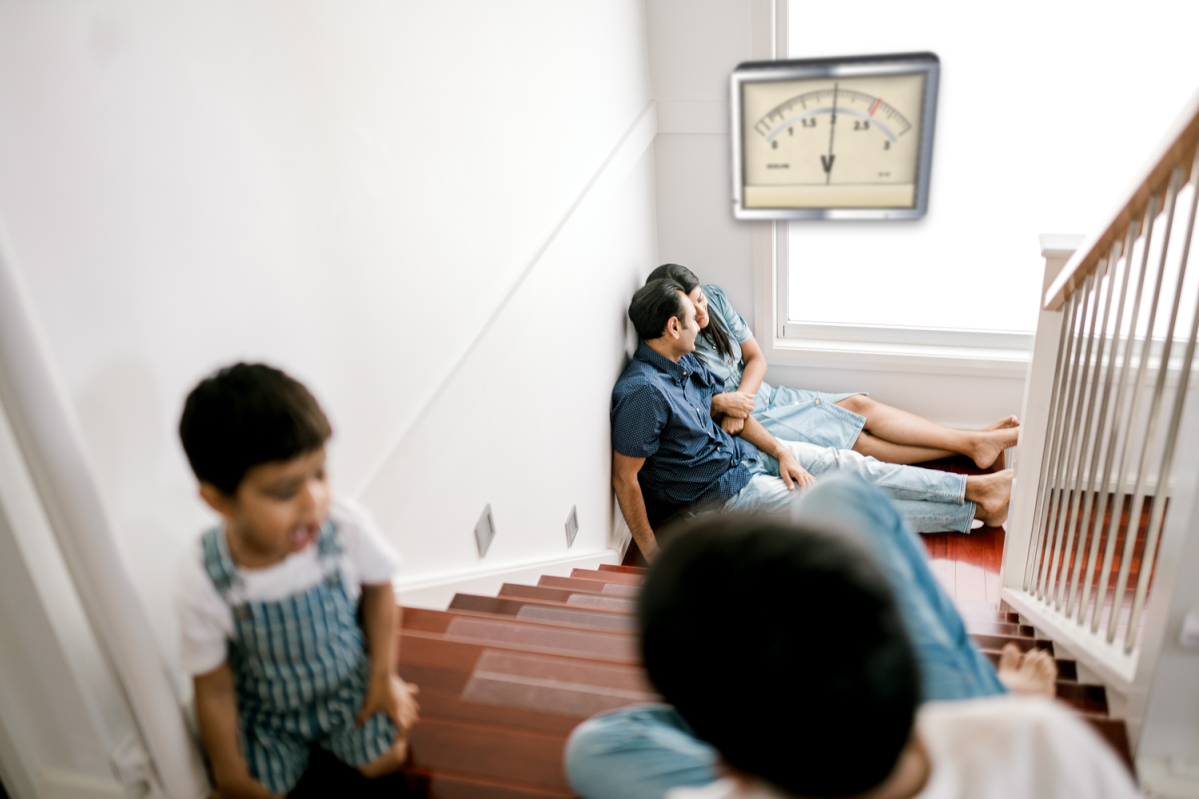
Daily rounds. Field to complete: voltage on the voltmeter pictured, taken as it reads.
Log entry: 2 V
